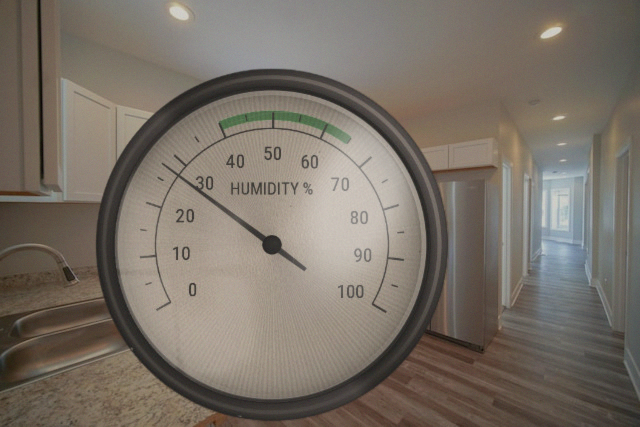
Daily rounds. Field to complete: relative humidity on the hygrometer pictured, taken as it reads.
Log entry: 27.5 %
